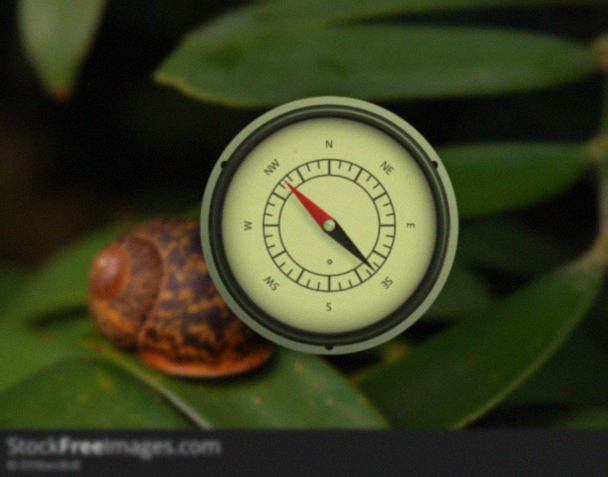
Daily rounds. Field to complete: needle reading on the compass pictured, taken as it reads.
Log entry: 315 °
